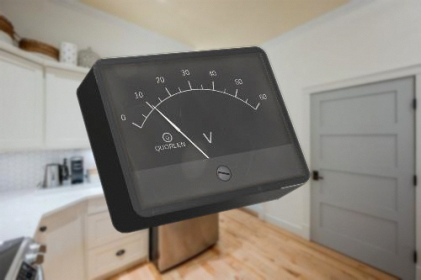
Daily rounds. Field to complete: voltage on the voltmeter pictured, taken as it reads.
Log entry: 10 V
